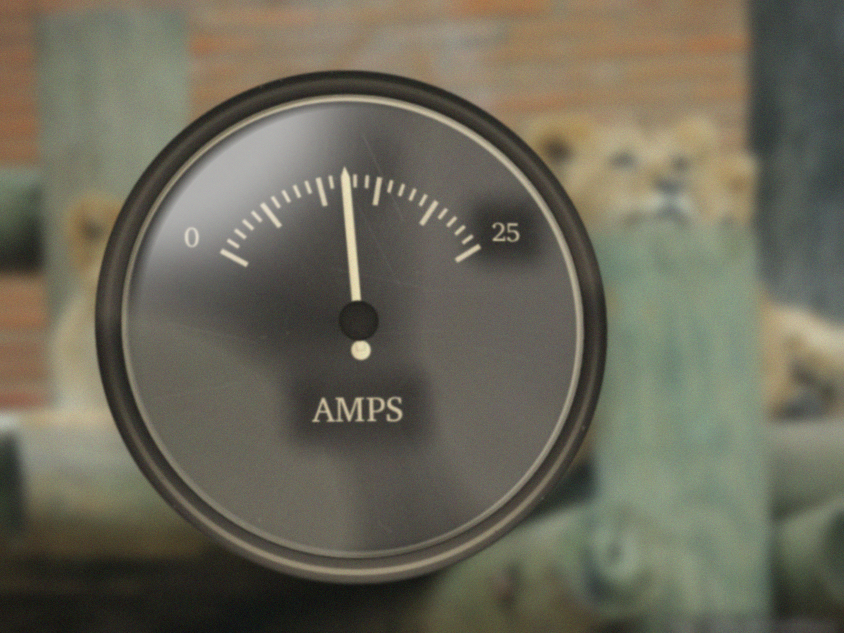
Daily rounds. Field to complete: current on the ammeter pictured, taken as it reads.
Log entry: 12 A
